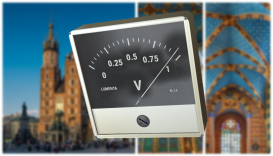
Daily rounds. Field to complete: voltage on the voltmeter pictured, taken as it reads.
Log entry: 0.95 V
